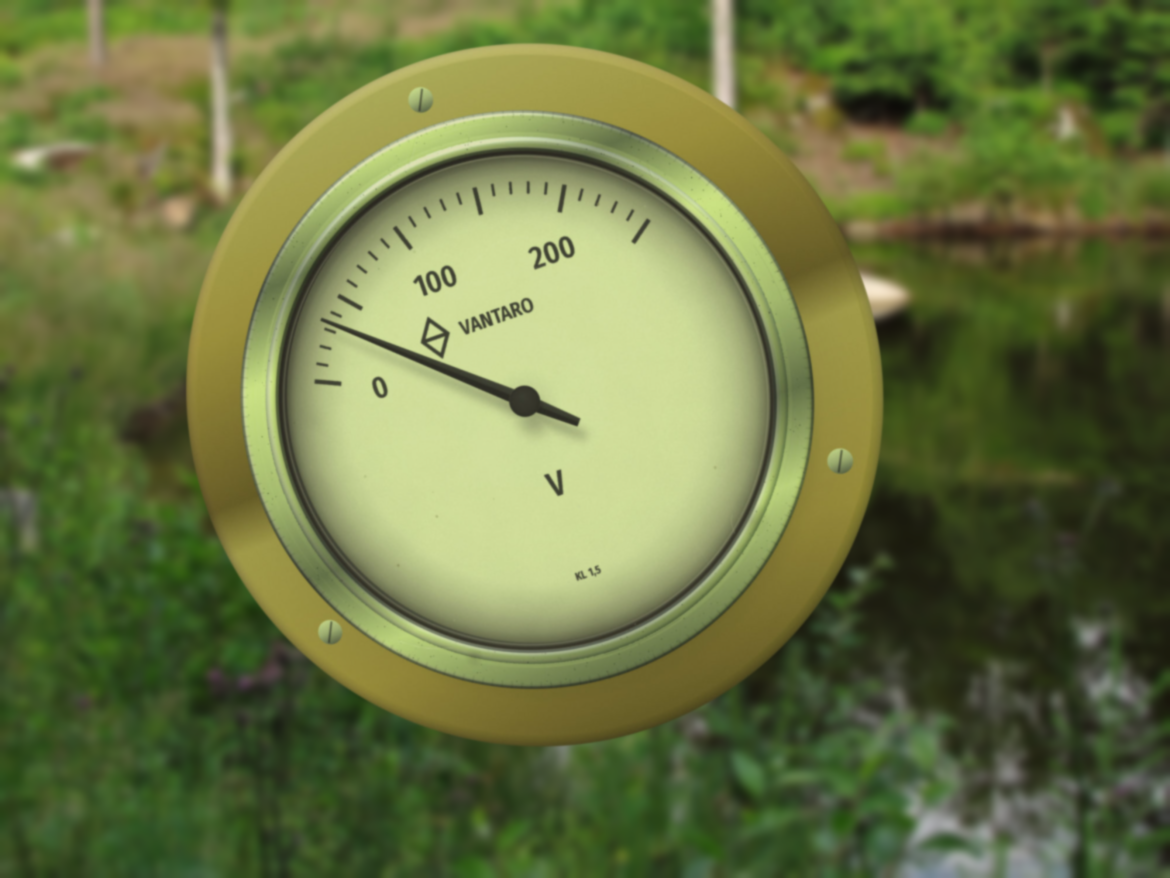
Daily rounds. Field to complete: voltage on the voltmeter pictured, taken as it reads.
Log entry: 35 V
